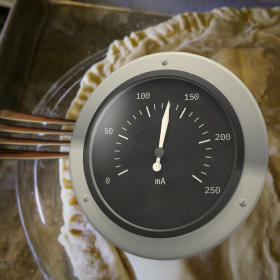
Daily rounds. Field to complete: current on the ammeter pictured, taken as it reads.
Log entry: 130 mA
